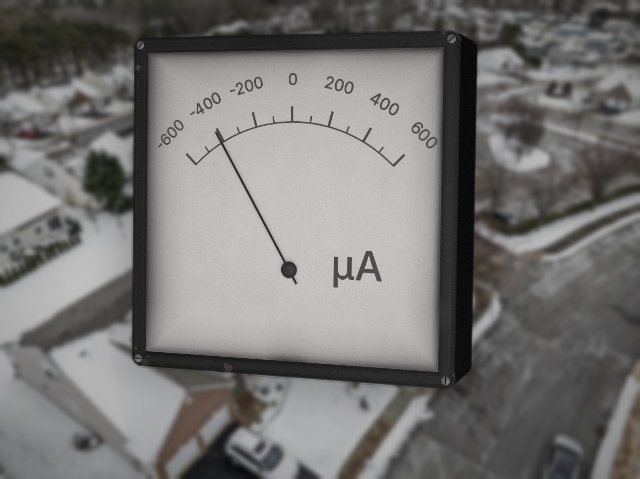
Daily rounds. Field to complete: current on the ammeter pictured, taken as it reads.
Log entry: -400 µA
